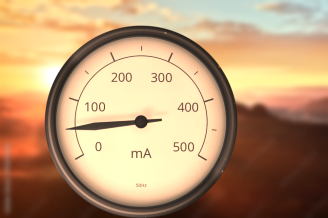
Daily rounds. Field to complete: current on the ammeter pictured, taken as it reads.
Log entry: 50 mA
